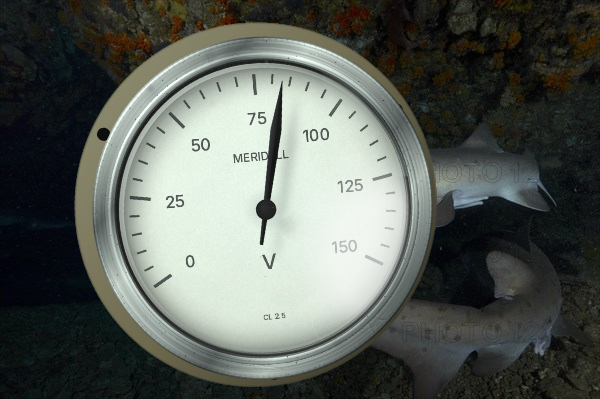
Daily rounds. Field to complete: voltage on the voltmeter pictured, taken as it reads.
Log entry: 82.5 V
